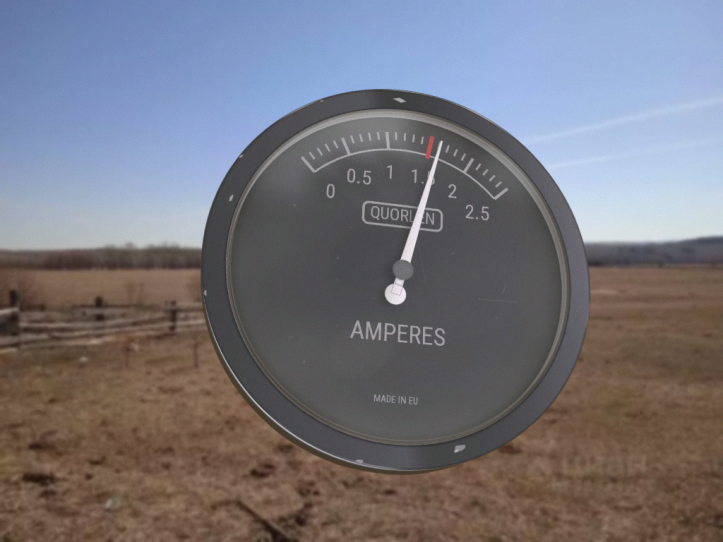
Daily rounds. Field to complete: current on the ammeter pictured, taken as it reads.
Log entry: 1.6 A
